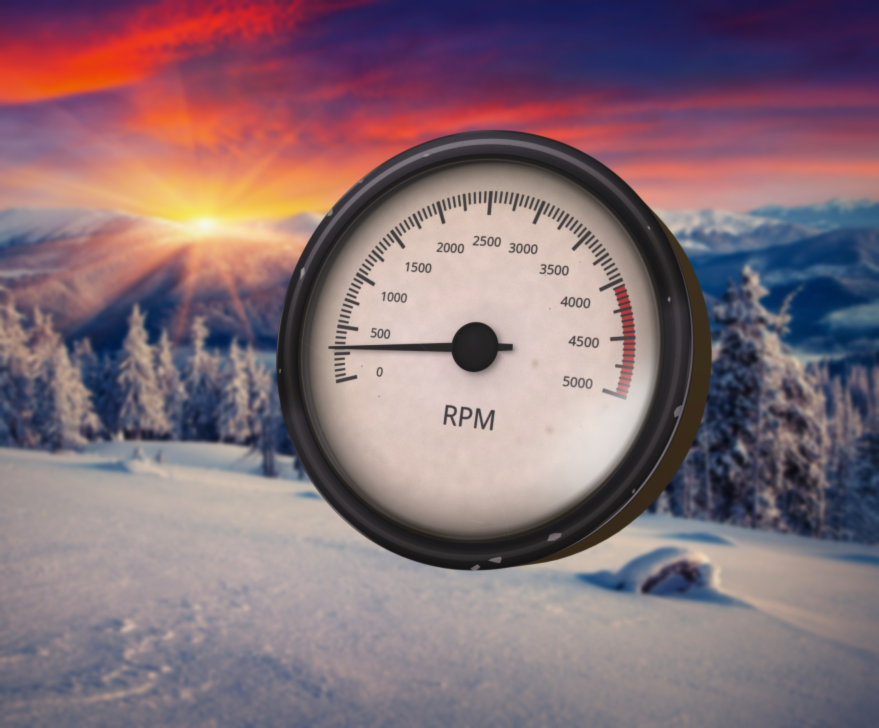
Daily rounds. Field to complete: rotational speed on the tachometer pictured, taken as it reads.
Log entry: 300 rpm
